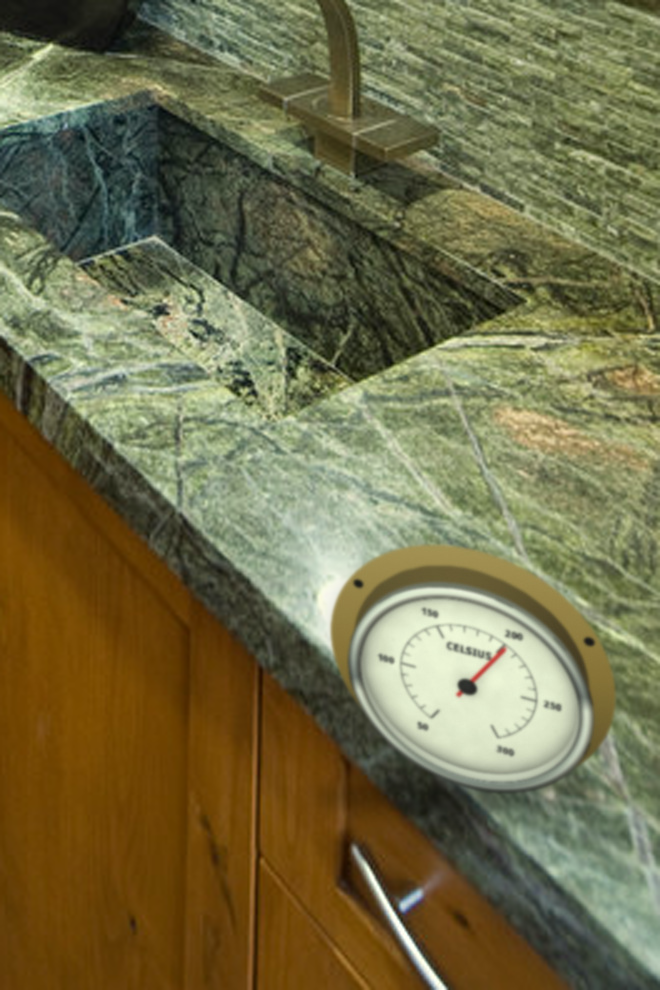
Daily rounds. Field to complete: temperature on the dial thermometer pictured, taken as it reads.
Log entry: 200 °C
